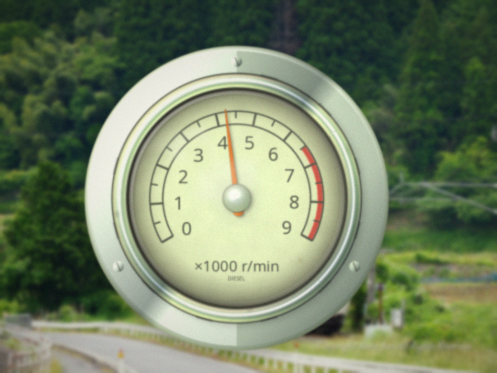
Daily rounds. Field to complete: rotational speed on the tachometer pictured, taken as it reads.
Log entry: 4250 rpm
